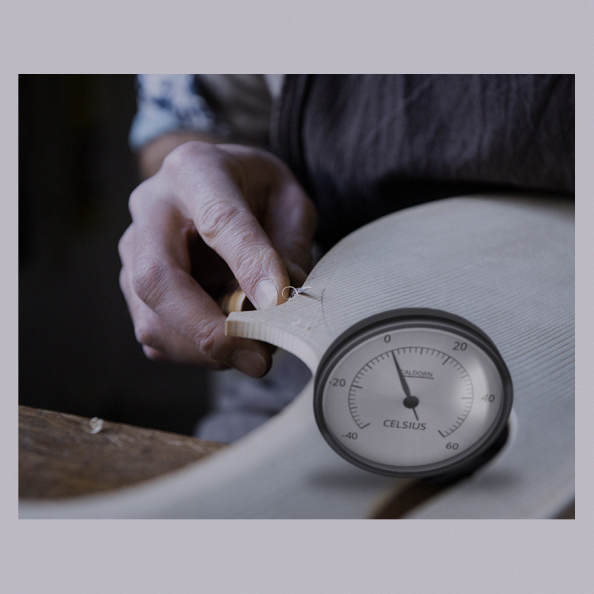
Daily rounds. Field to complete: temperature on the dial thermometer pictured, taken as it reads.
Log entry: 0 °C
